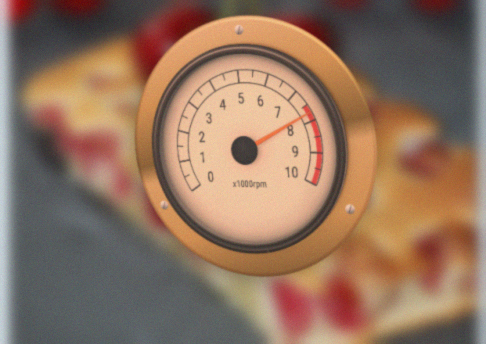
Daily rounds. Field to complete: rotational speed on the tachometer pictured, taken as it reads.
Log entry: 7750 rpm
